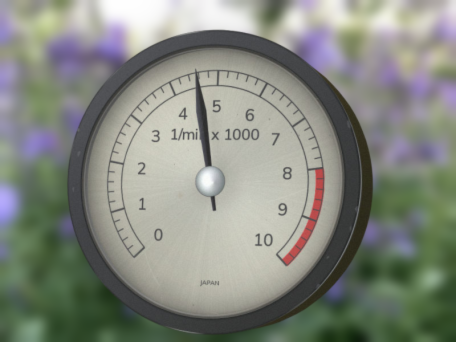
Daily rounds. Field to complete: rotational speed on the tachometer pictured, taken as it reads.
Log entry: 4600 rpm
